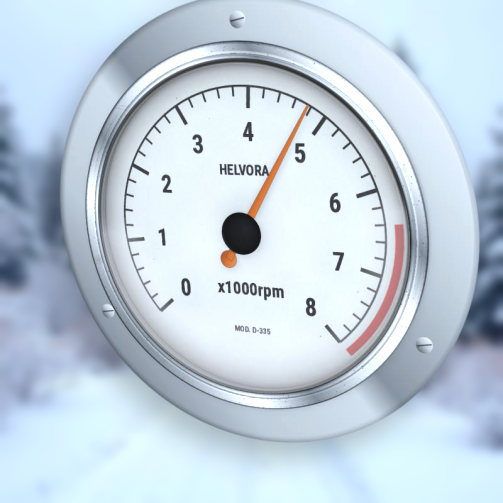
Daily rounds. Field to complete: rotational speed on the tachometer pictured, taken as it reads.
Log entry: 4800 rpm
